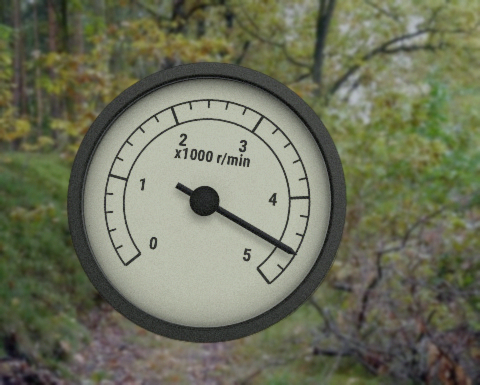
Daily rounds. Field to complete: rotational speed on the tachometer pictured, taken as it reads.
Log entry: 4600 rpm
